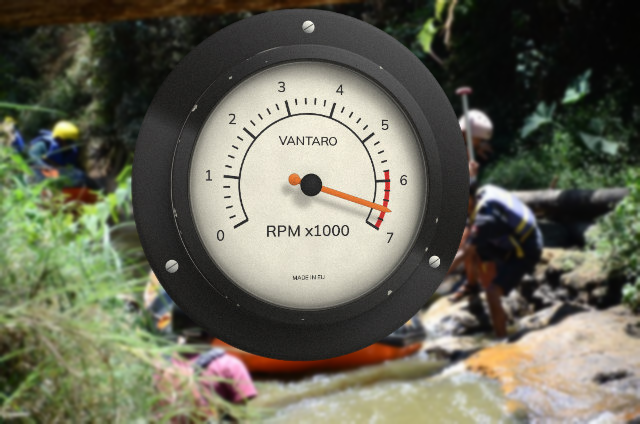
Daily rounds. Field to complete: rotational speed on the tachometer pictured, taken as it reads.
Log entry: 6600 rpm
